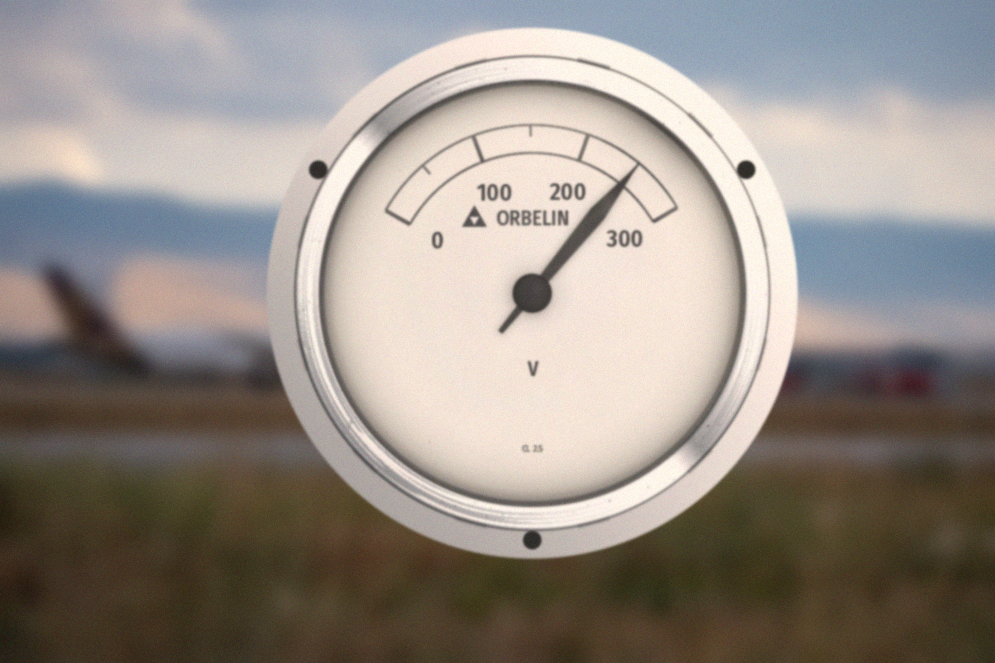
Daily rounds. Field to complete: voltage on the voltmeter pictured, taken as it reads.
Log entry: 250 V
